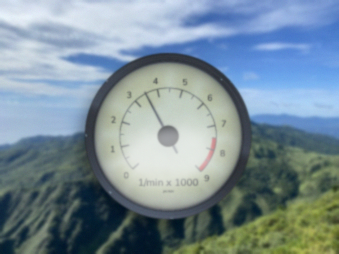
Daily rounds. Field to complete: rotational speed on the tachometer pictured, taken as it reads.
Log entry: 3500 rpm
